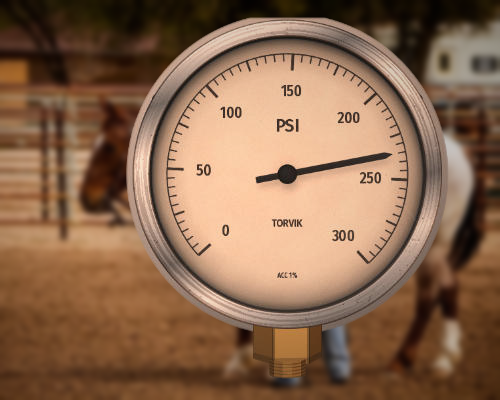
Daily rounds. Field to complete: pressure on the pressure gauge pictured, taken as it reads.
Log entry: 235 psi
